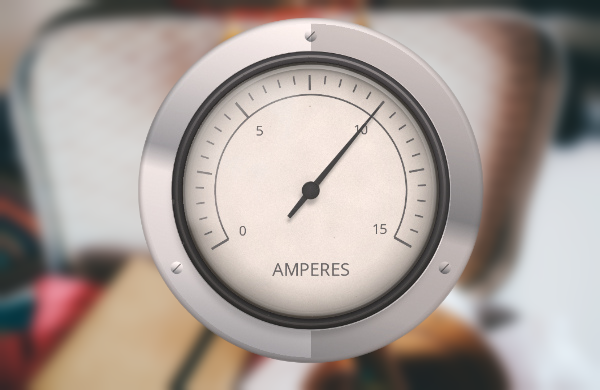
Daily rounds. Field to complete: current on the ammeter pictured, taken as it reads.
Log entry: 10 A
